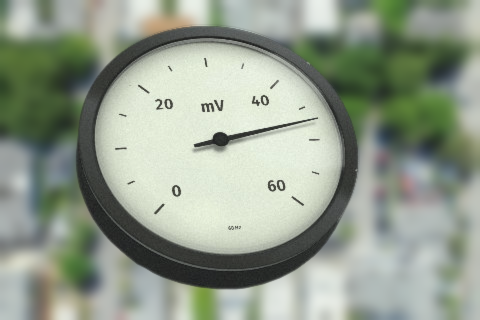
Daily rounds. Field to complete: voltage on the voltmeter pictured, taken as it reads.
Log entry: 47.5 mV
